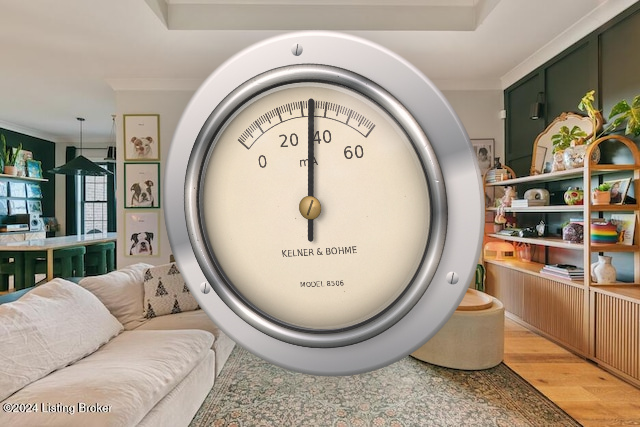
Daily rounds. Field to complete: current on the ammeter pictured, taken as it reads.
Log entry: 35 mA
